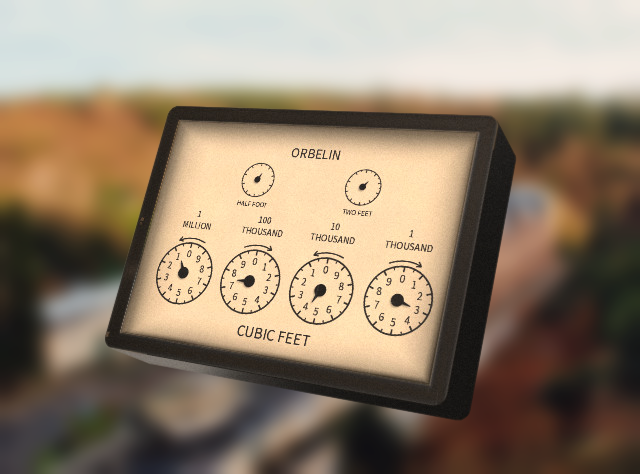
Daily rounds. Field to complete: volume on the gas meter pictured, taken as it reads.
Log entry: 74300 ft³
